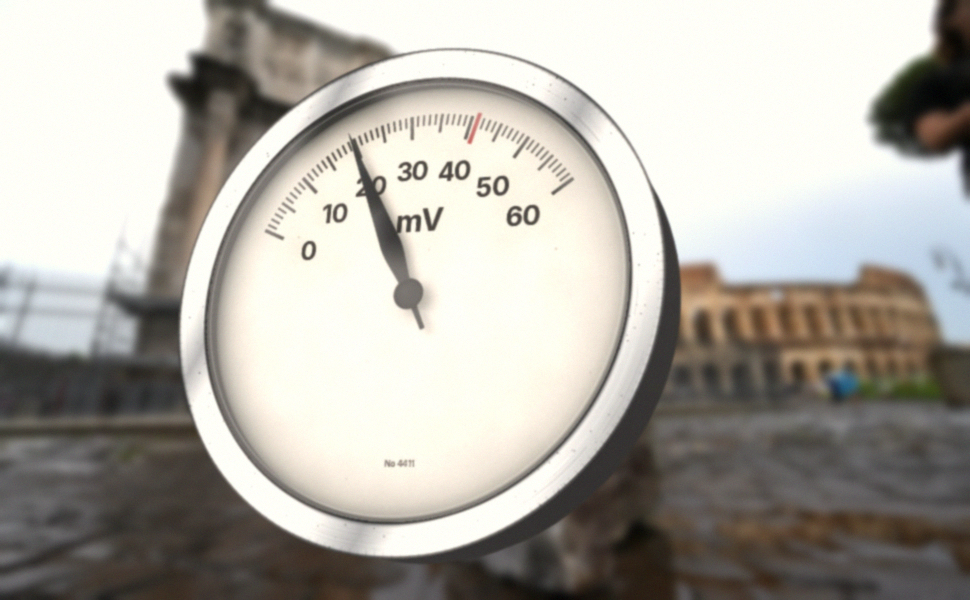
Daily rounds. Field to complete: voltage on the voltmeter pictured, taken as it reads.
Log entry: 20 mV
